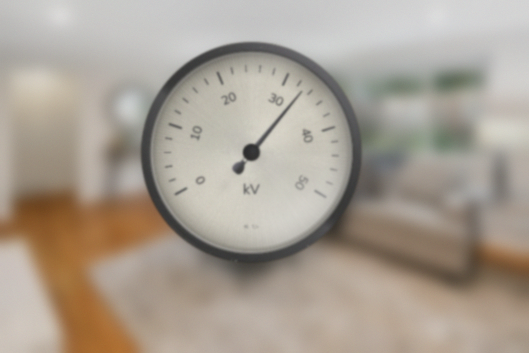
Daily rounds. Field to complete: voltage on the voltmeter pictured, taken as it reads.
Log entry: 33 kV
